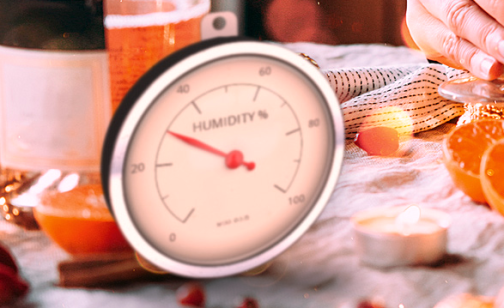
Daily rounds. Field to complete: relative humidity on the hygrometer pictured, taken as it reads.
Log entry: 30 %
